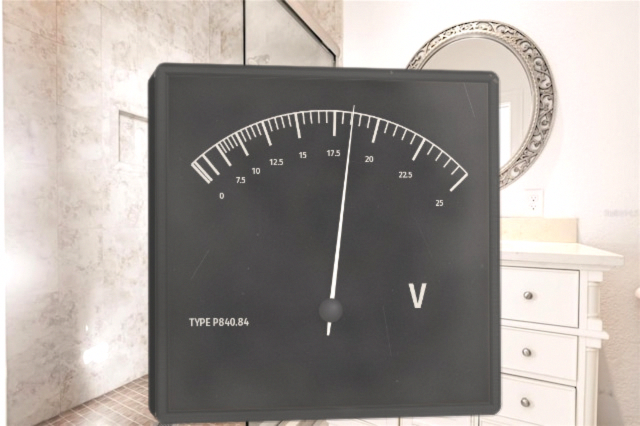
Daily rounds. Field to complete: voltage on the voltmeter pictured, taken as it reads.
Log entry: 18.5 V
